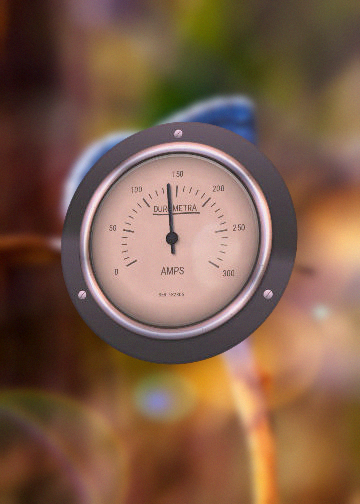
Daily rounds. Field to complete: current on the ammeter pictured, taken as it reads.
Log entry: 140 A
